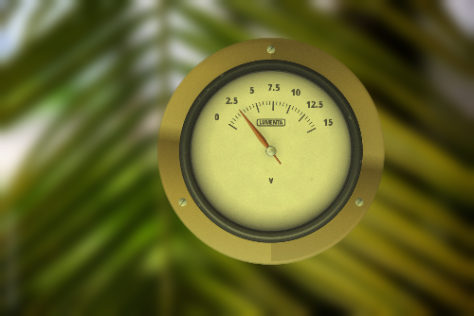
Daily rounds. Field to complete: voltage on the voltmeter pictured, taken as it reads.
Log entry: 2.5 V
